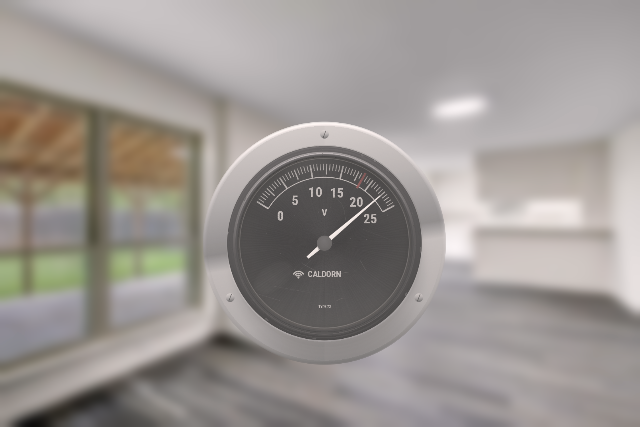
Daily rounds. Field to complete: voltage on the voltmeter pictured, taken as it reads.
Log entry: 22.5 V
